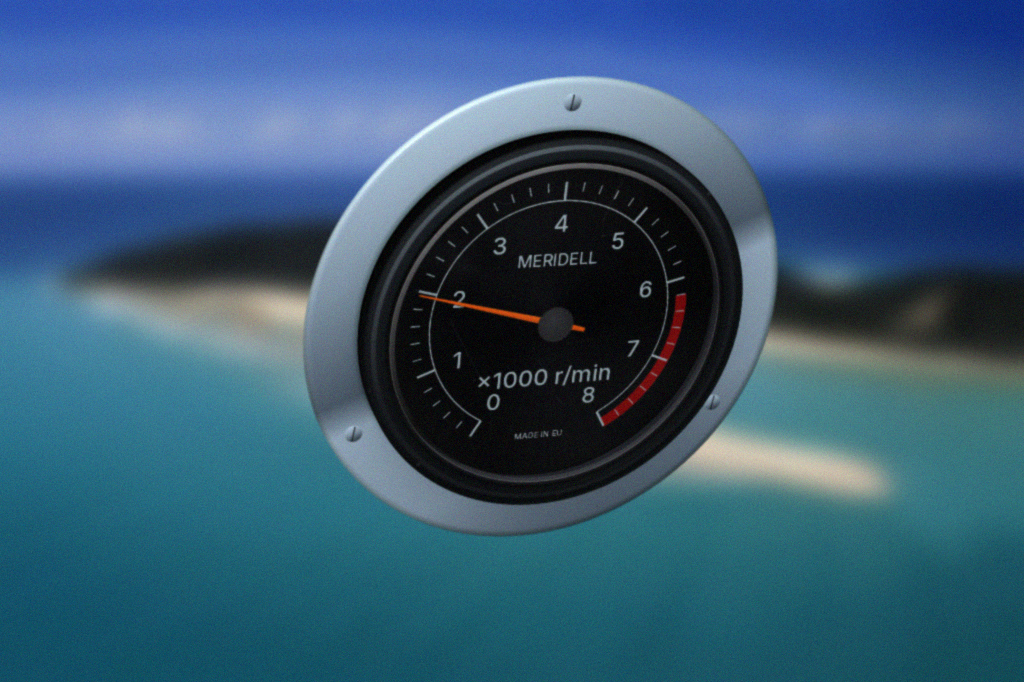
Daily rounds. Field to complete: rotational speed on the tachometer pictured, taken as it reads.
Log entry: 2000 rpm
